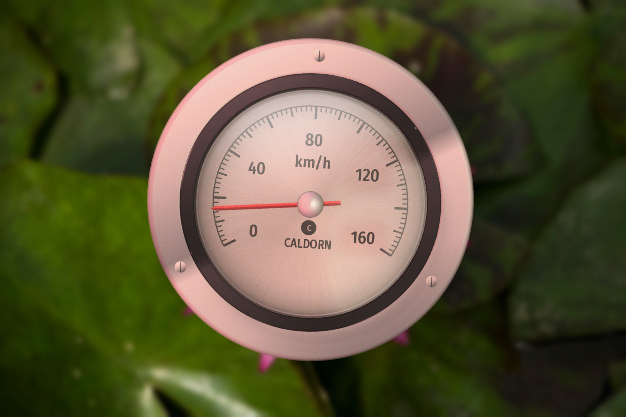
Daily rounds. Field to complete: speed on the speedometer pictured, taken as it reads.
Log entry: 16 km/h
